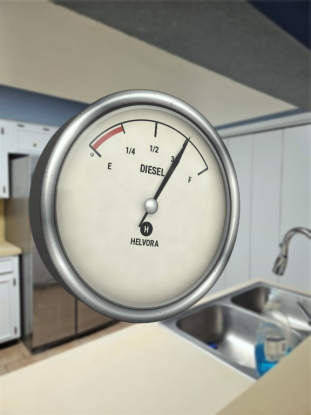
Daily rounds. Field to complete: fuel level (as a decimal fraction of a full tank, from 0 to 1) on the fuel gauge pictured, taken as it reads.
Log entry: 0.75
